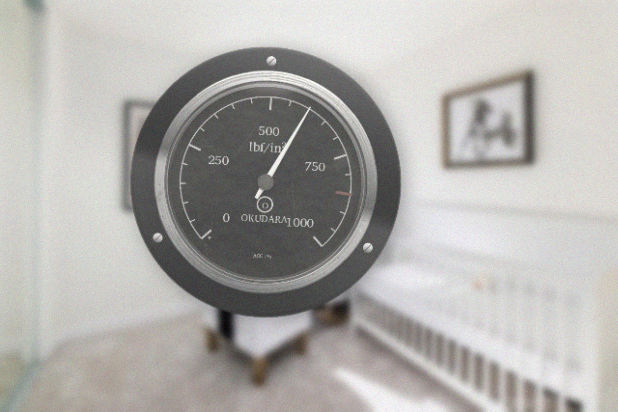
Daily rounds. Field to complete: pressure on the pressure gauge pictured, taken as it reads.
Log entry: 600 psi
